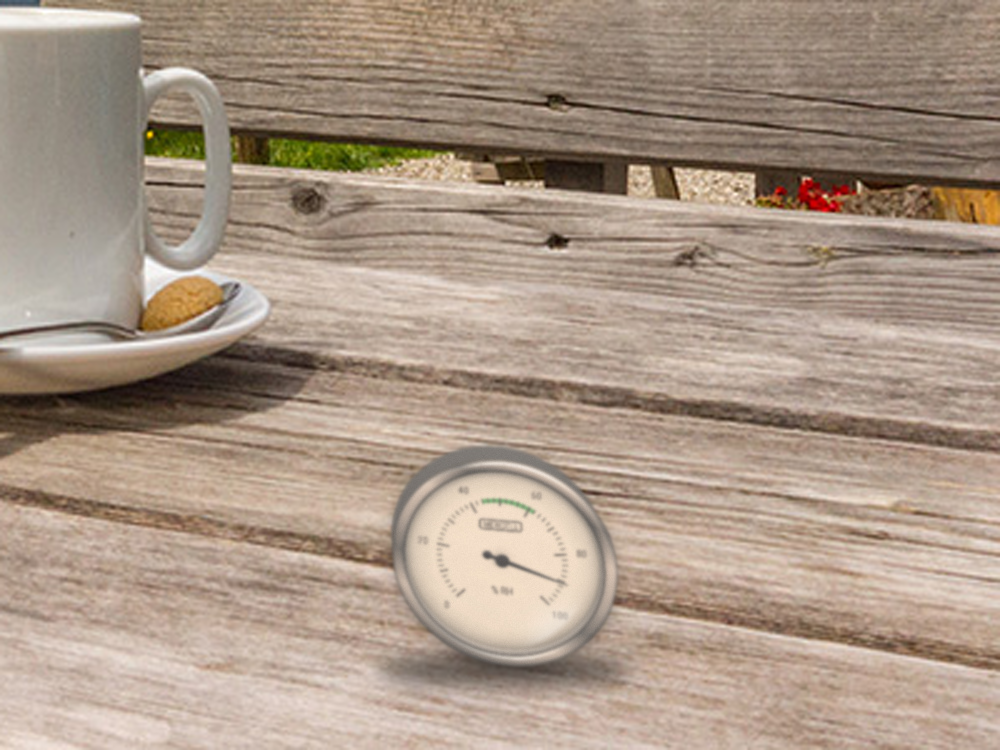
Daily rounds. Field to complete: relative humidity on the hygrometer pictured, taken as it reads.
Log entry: 90 %
